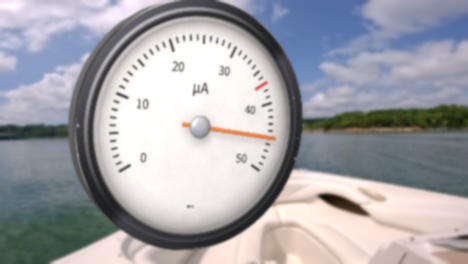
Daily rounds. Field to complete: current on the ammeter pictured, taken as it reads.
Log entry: 45 µA
